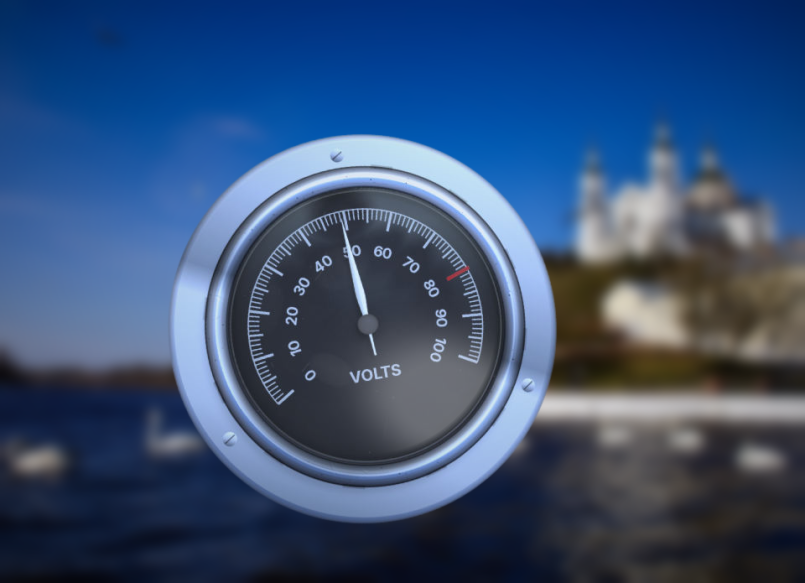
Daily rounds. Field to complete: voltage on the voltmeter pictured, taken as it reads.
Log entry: 49 V
